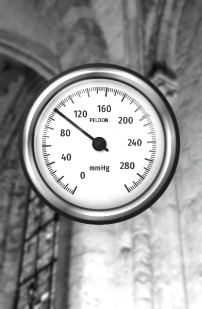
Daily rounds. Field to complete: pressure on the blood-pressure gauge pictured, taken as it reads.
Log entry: 100 mmHg
